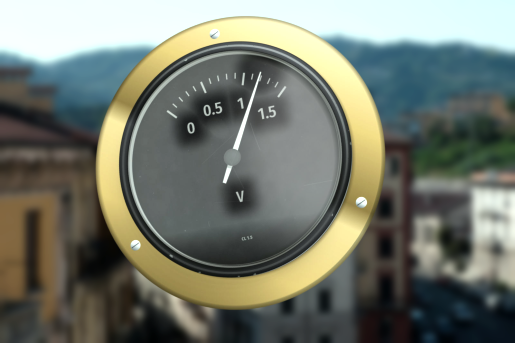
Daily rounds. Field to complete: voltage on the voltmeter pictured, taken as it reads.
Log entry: 1.2 V
